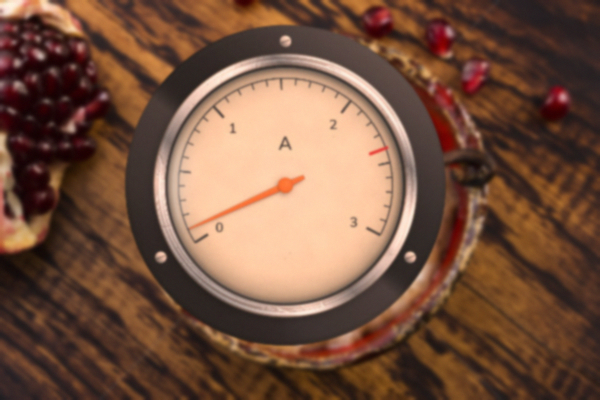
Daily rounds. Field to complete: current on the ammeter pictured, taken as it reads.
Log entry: 0.1 A
